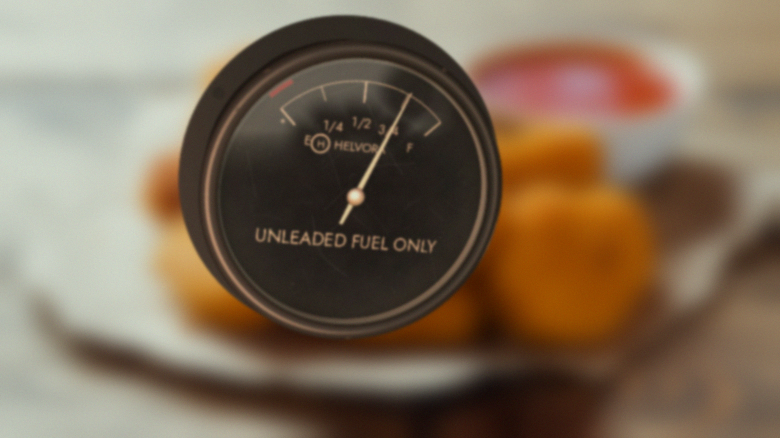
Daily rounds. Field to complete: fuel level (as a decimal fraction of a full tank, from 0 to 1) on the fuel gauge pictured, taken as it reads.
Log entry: 0.75
